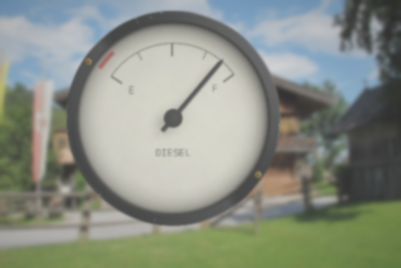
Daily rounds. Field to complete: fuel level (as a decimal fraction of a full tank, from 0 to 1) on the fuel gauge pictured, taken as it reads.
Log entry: 0.875
